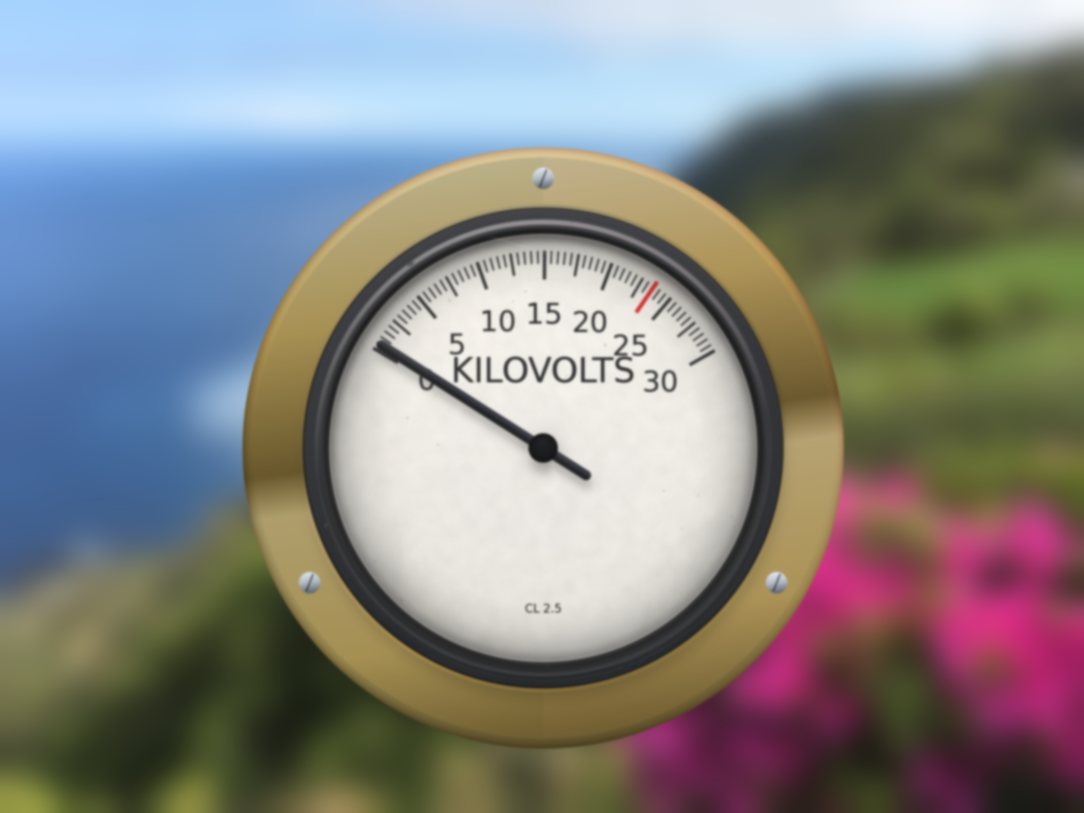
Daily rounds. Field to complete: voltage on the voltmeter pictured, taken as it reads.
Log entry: 0.5 kV
